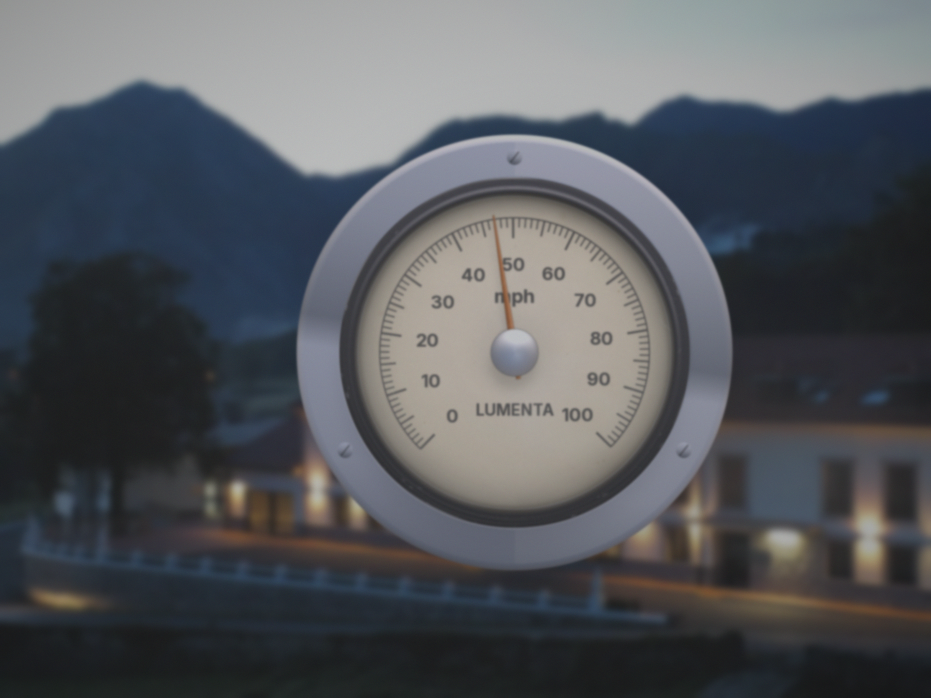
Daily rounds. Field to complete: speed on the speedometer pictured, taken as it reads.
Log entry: 47 mph
